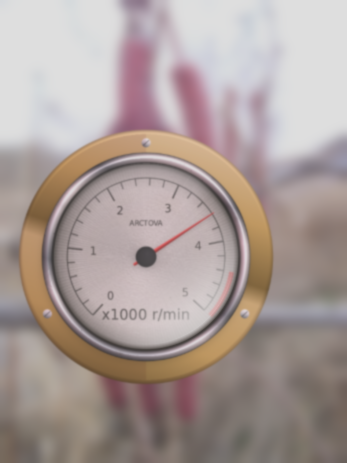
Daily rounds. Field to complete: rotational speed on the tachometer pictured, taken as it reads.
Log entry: 3600 rpm
